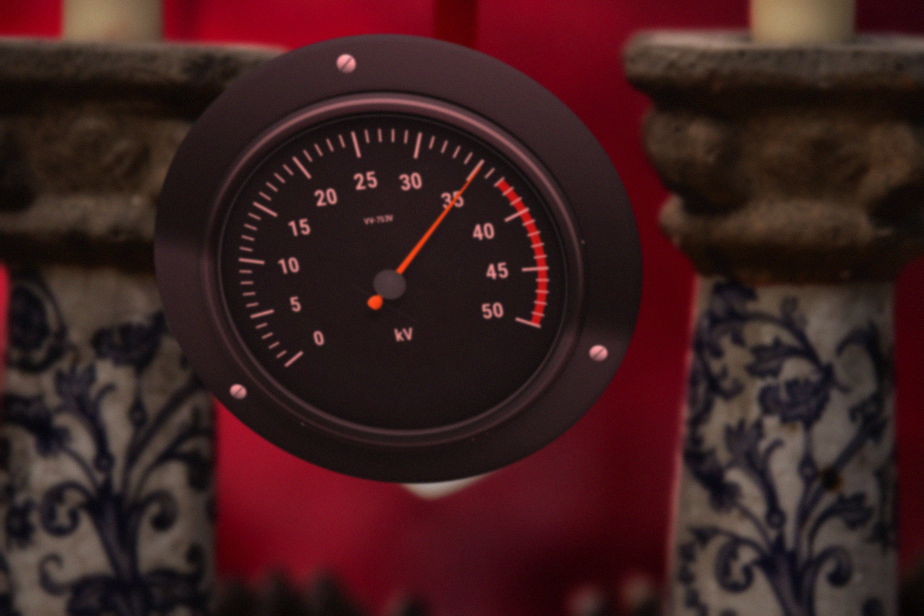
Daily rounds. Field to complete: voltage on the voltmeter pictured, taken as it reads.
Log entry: 35 kV
